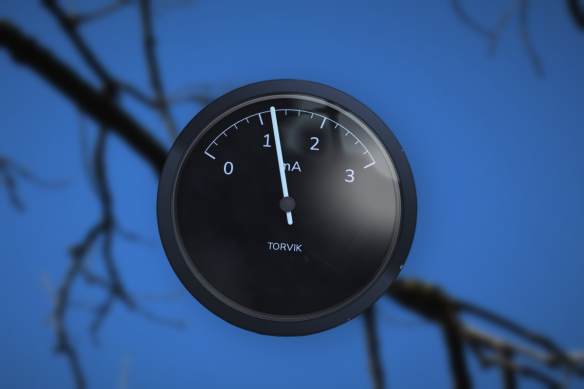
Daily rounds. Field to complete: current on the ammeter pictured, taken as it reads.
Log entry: 1.2 mA
